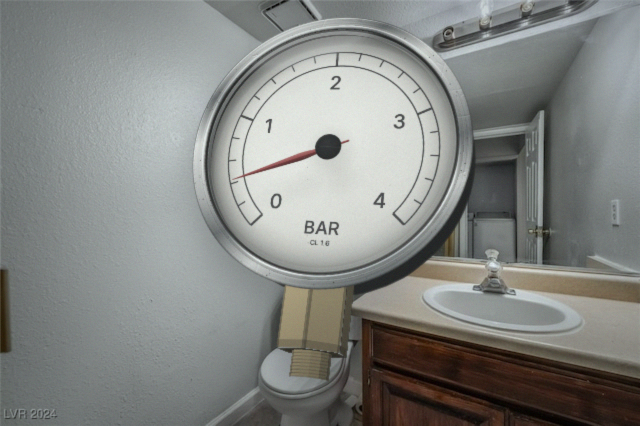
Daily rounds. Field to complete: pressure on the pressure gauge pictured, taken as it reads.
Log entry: 0.4 bar
